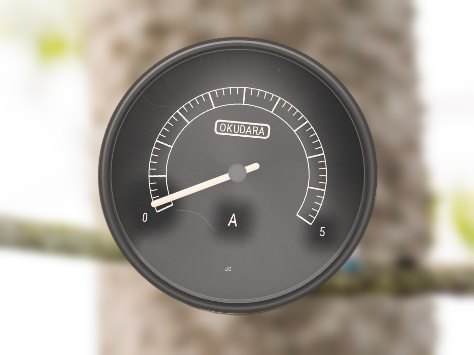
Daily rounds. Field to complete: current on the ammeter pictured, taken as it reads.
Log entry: 0.1 A
